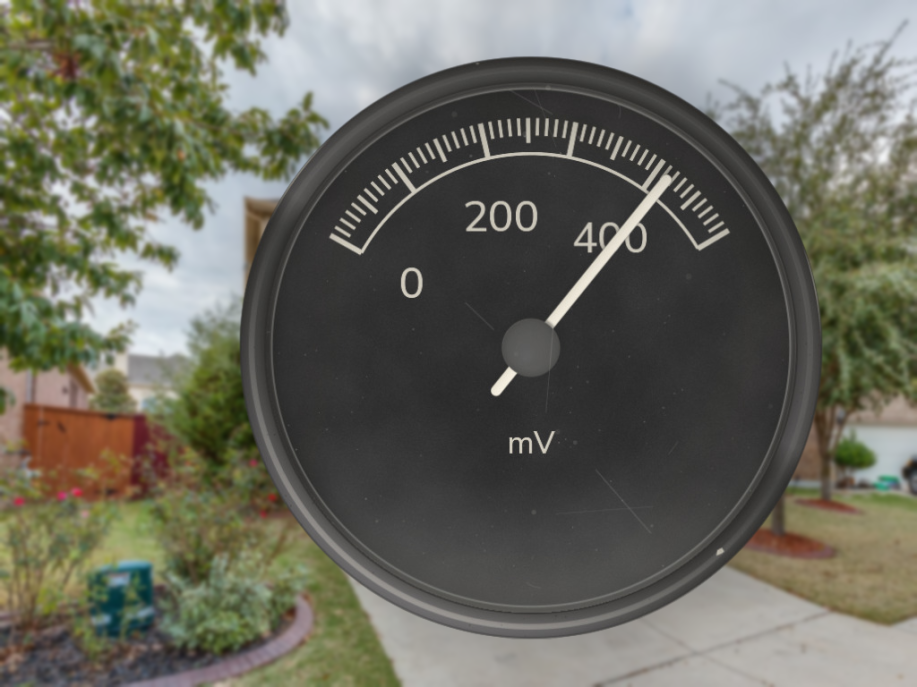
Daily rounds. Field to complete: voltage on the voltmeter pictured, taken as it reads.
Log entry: 415 mV
